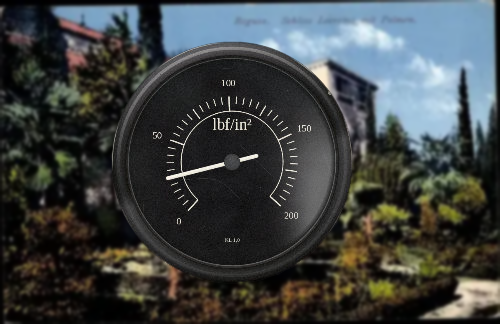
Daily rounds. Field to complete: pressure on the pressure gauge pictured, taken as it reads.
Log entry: 25 psi
